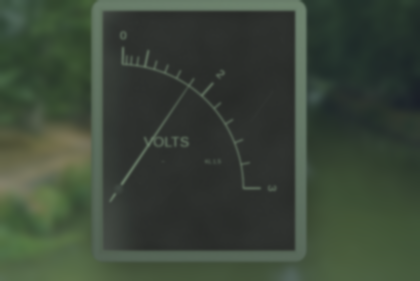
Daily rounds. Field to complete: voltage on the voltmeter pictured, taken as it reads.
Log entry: 1.8 V
